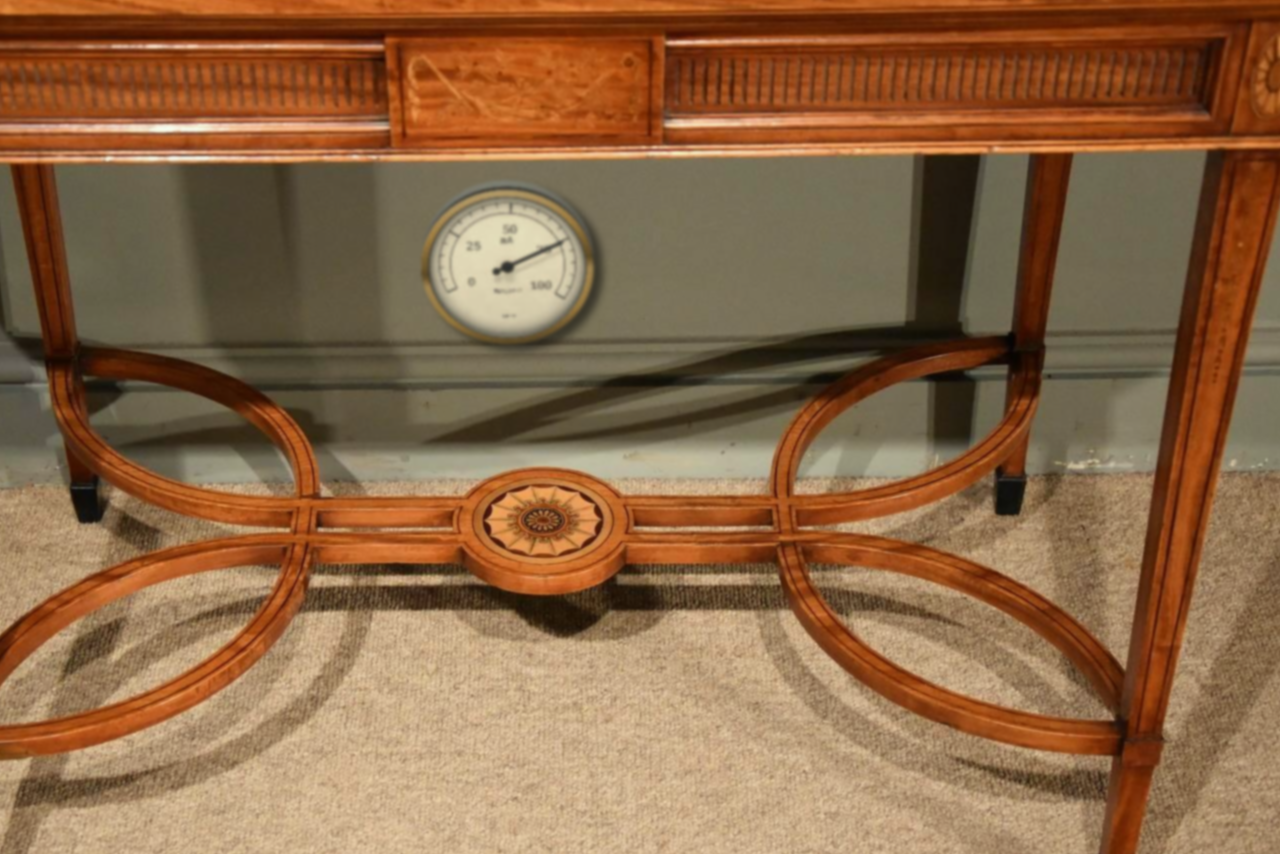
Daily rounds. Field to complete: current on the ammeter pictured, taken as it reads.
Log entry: 75 mA
